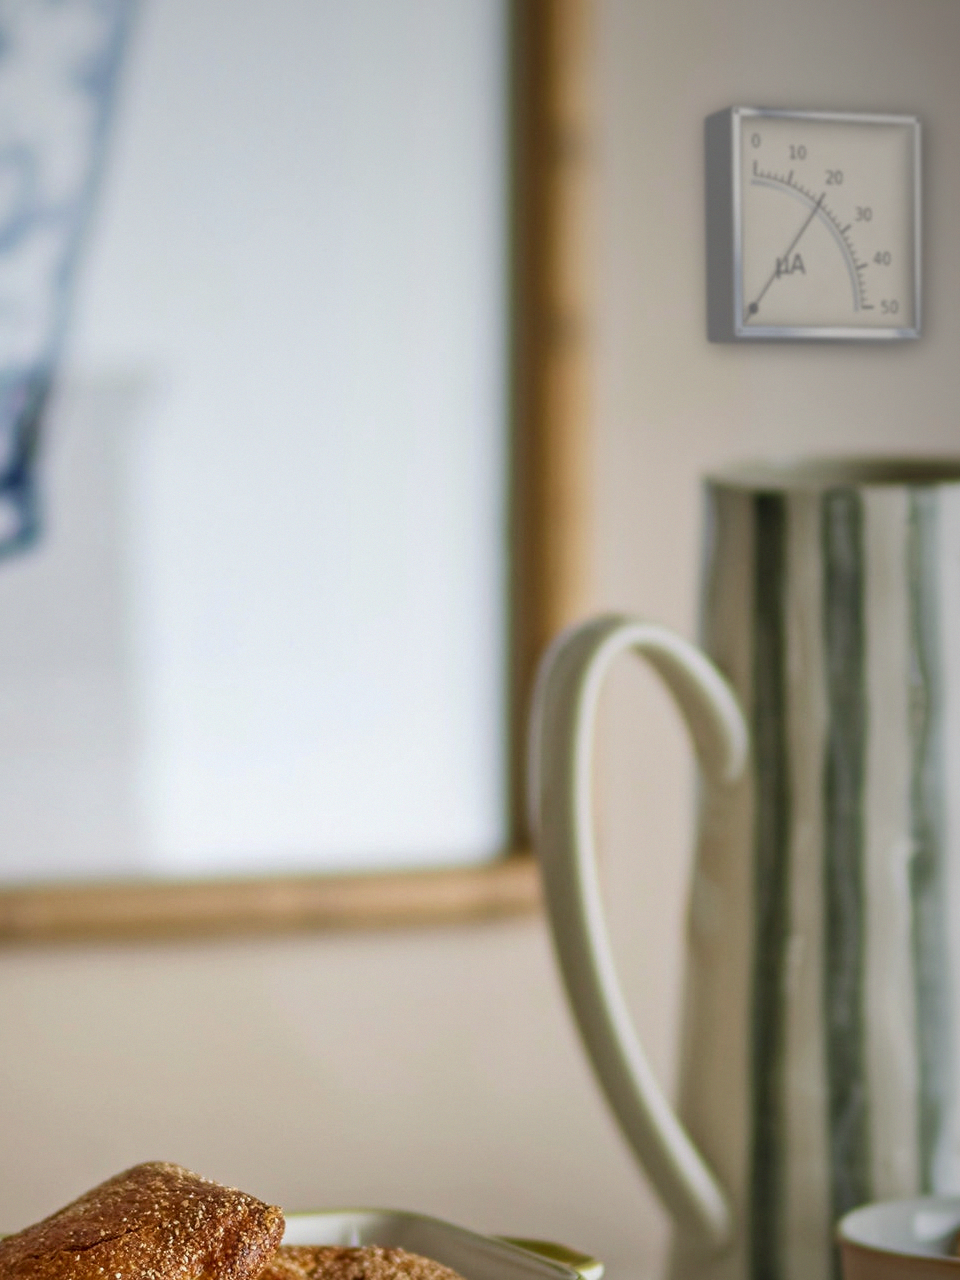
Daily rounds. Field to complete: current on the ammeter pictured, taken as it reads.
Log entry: 20 µA
